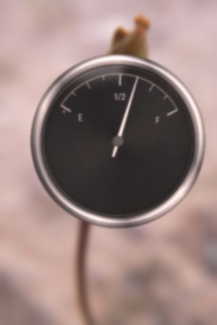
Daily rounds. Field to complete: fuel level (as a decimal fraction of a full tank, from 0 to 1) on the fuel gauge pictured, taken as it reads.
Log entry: 0.625
